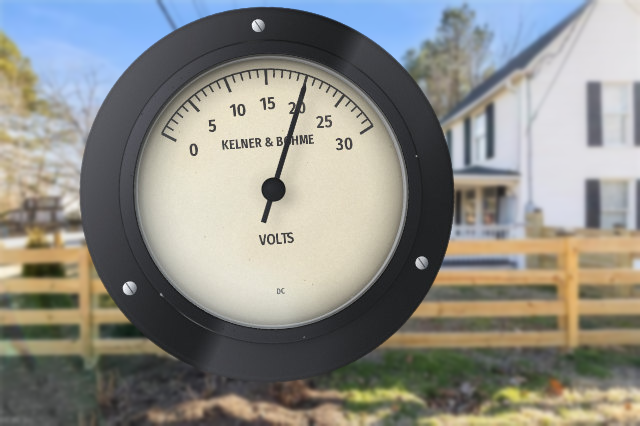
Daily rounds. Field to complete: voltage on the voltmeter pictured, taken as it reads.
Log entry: 20 V
